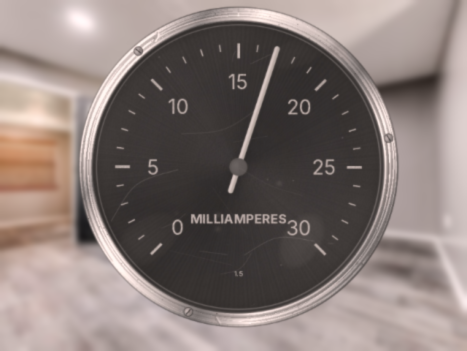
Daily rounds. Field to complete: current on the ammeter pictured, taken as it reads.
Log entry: 17 mA
